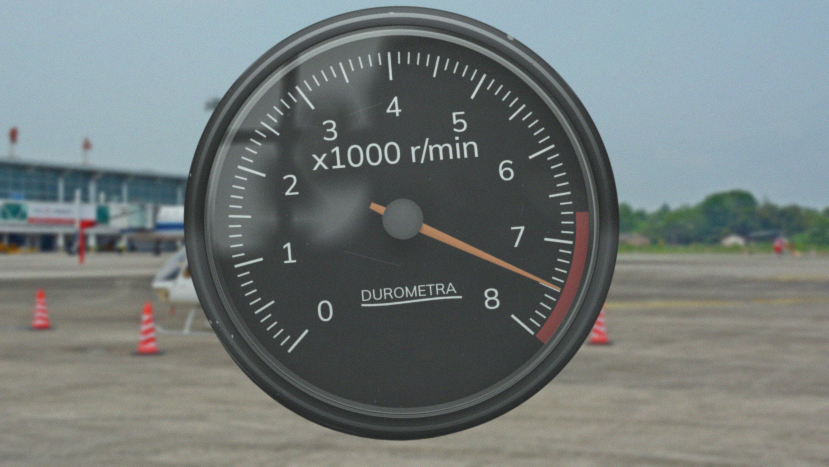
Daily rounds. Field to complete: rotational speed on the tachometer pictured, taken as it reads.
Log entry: 7500 rpm
